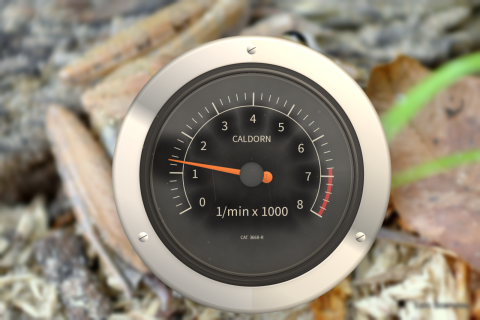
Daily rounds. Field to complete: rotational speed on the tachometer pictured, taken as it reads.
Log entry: 1300 rpm
